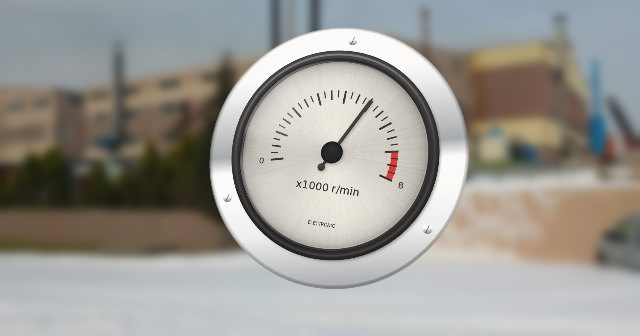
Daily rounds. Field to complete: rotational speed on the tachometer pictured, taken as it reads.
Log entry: 5000 rpm
